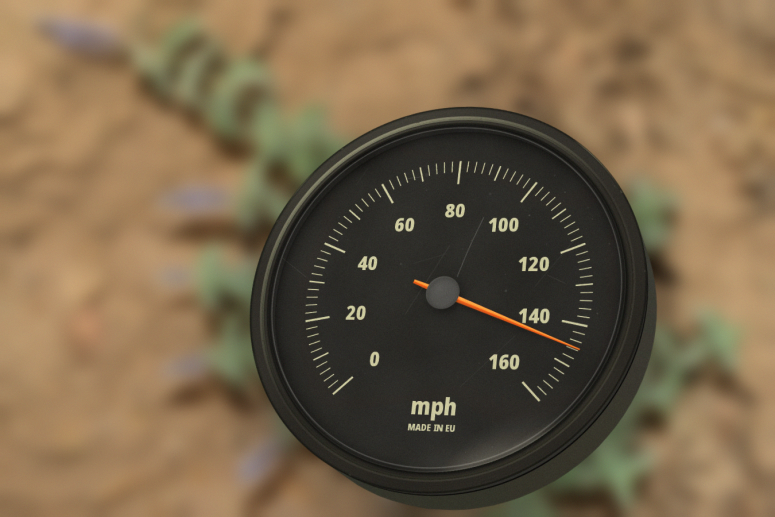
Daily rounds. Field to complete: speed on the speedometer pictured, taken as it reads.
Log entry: 146 mph
